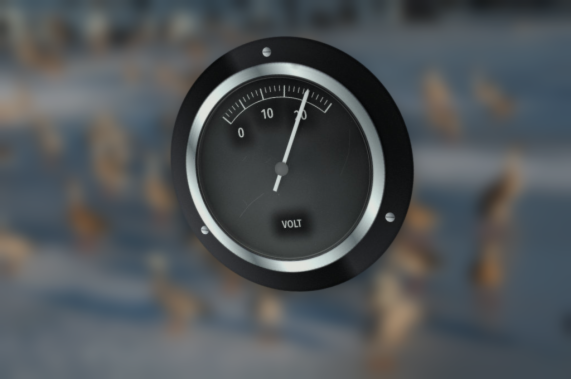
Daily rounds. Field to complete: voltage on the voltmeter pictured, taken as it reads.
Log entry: 20 V
